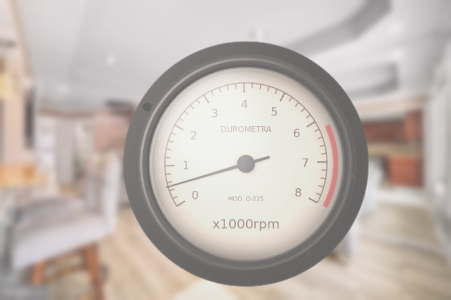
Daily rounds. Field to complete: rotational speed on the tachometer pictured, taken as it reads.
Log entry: 500 rpm
